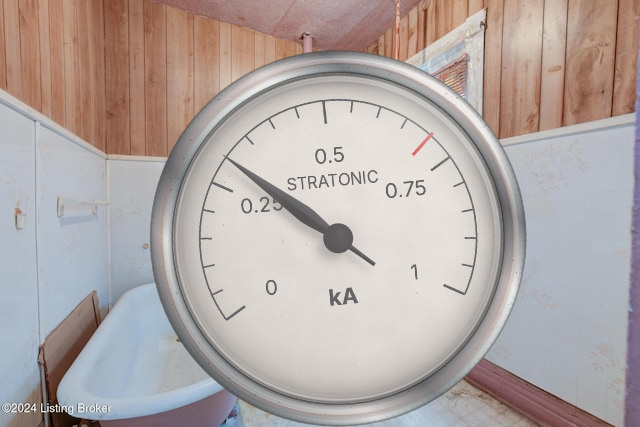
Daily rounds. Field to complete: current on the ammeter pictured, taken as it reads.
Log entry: 0.3 kA
